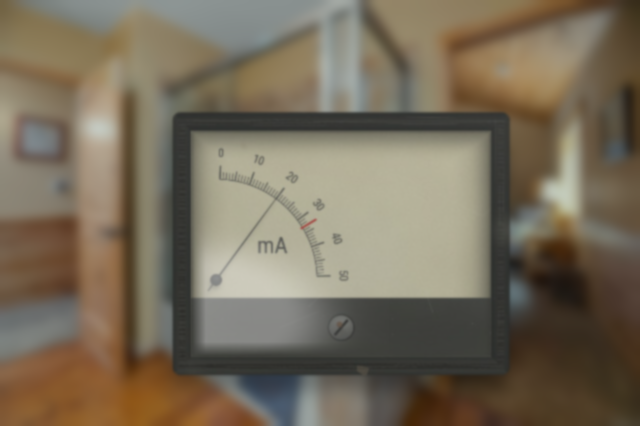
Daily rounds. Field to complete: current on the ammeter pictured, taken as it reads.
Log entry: 20 mA
